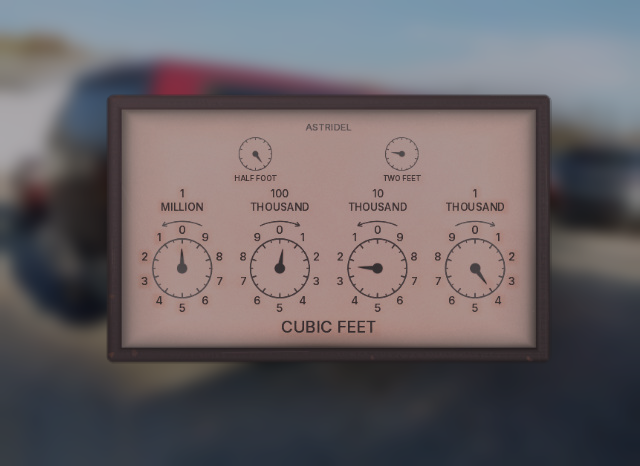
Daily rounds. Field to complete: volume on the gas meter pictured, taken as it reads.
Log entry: 2400 ft³
